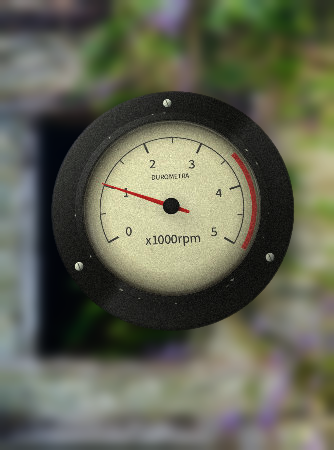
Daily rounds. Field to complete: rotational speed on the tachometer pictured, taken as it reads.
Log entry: 1000 rpm
